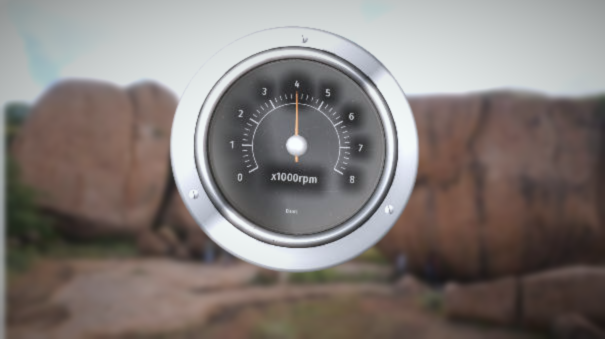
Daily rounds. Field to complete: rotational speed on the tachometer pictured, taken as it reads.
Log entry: 4000 rpm
